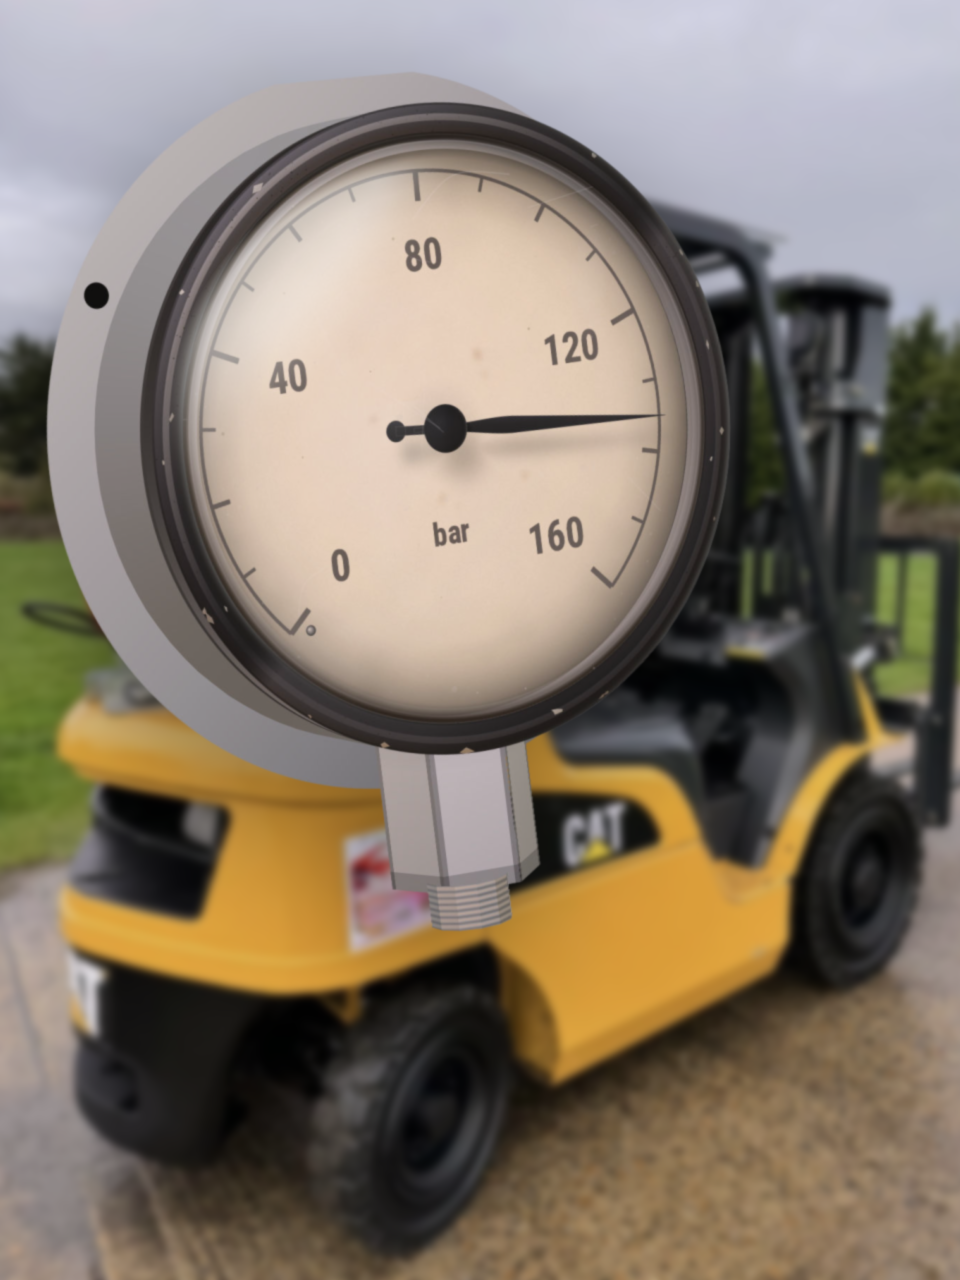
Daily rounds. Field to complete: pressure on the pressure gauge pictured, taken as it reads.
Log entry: 135 bar
